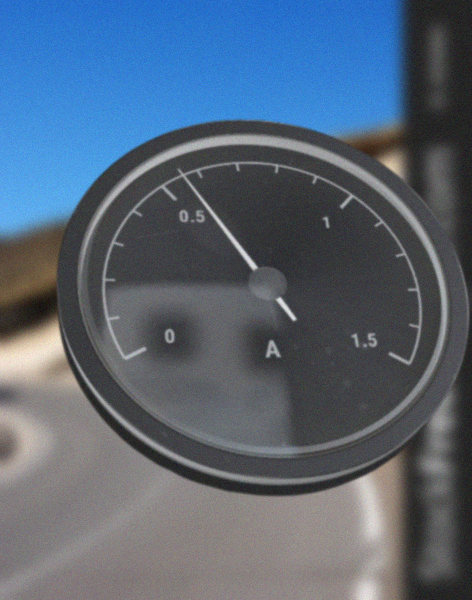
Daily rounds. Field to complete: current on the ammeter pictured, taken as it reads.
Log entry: 0.55 A
